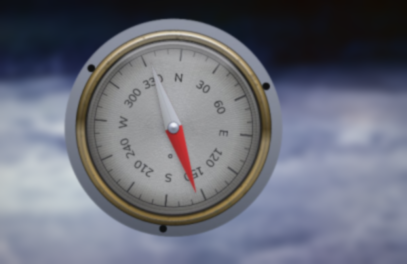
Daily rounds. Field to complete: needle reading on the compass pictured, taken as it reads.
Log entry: 155 °
